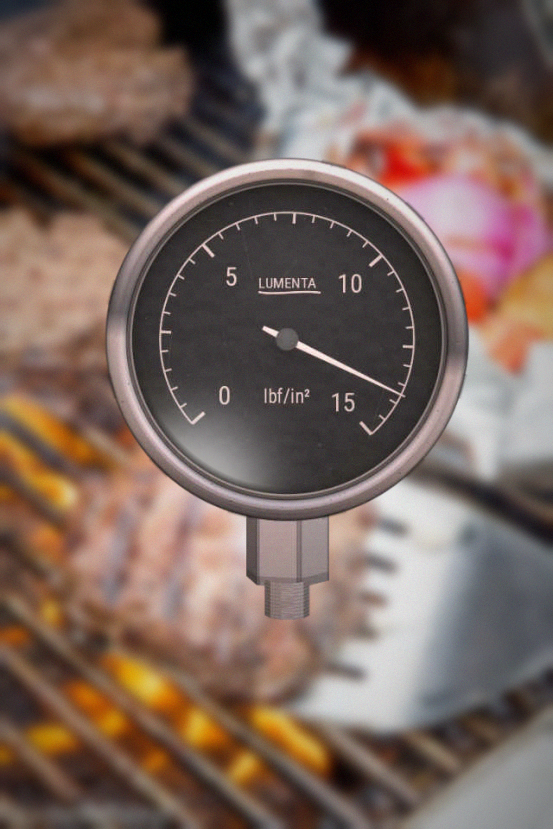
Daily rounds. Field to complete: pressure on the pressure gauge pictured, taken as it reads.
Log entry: 13.75 psi
